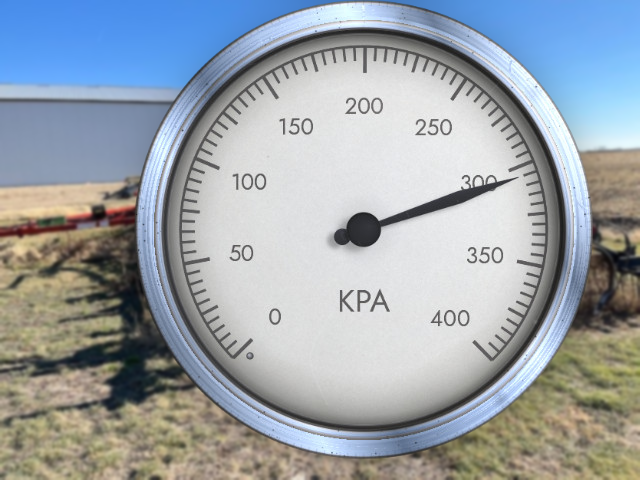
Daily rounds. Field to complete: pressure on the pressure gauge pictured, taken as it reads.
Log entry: 305 kPa
